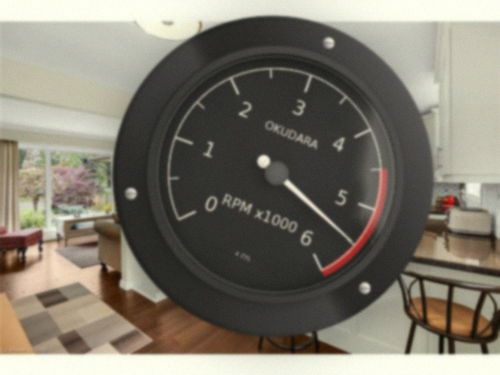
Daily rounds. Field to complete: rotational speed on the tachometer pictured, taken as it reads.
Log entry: 5500 rpm
